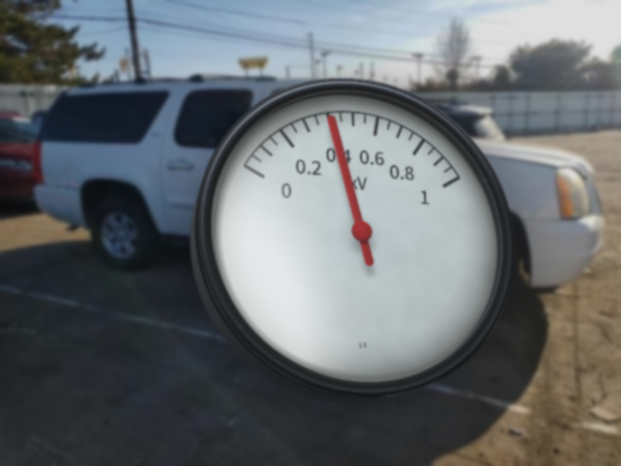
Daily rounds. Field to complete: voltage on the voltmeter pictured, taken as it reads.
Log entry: 0.4 kV
